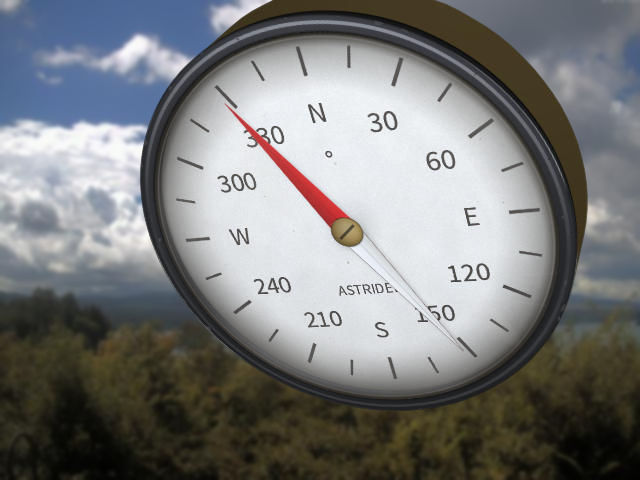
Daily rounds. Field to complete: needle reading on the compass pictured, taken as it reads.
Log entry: 330 °
